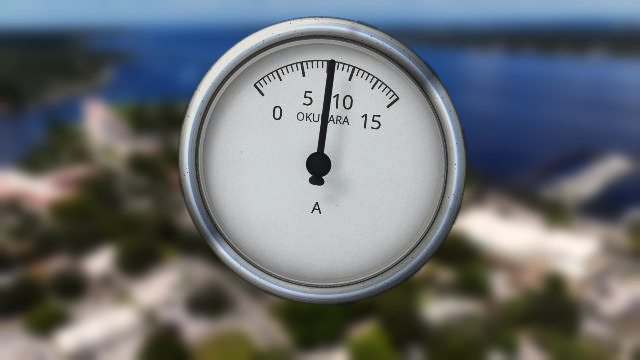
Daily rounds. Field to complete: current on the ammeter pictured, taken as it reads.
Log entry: 8 A
